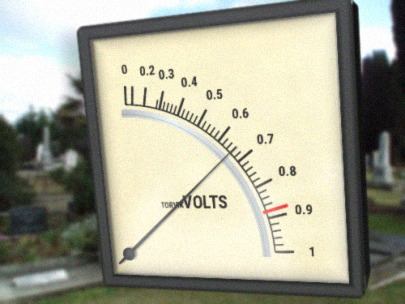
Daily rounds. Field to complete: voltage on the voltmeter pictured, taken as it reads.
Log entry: 0.66 V
